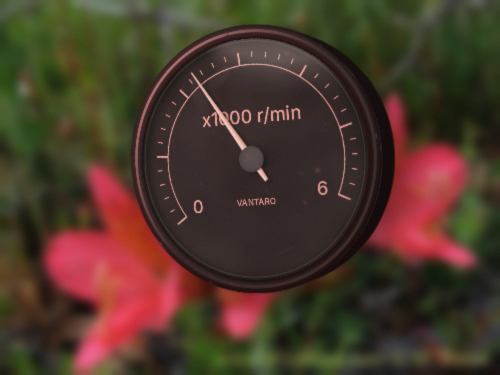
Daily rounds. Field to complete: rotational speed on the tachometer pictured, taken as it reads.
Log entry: 2300 rpm
